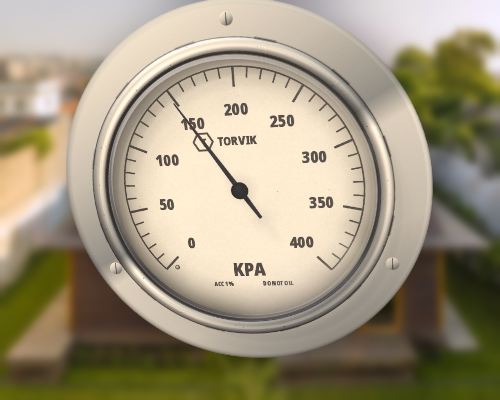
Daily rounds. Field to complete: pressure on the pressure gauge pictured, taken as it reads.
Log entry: 150 kPa
